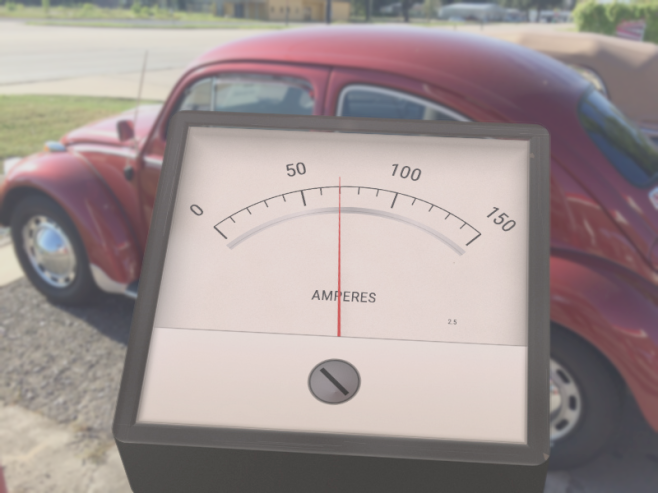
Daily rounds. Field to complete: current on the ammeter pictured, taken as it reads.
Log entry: 70 A
